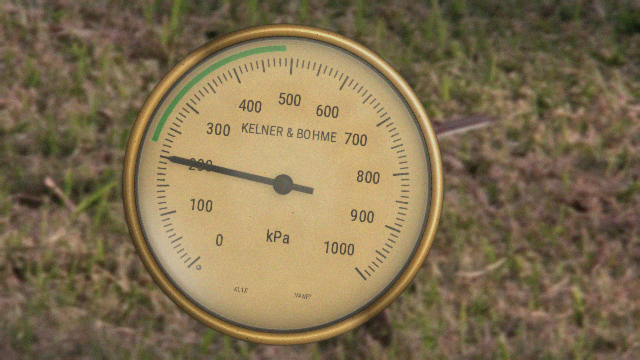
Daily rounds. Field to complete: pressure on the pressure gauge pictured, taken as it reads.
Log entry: 200 kPa
